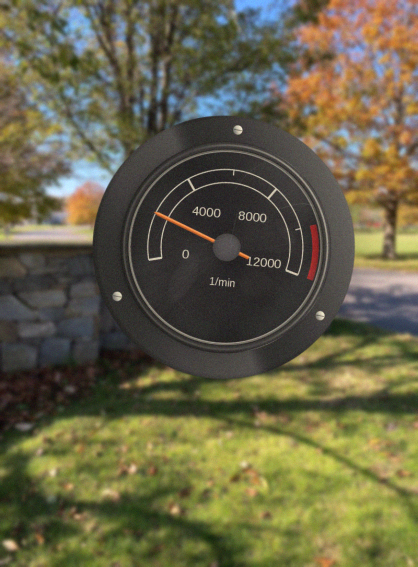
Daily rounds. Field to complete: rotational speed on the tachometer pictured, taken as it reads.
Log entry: 2000 rpm
